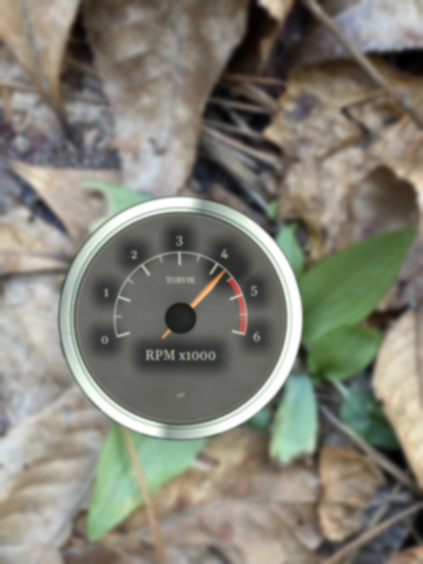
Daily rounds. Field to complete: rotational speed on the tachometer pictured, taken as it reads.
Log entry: 4250 rpm
